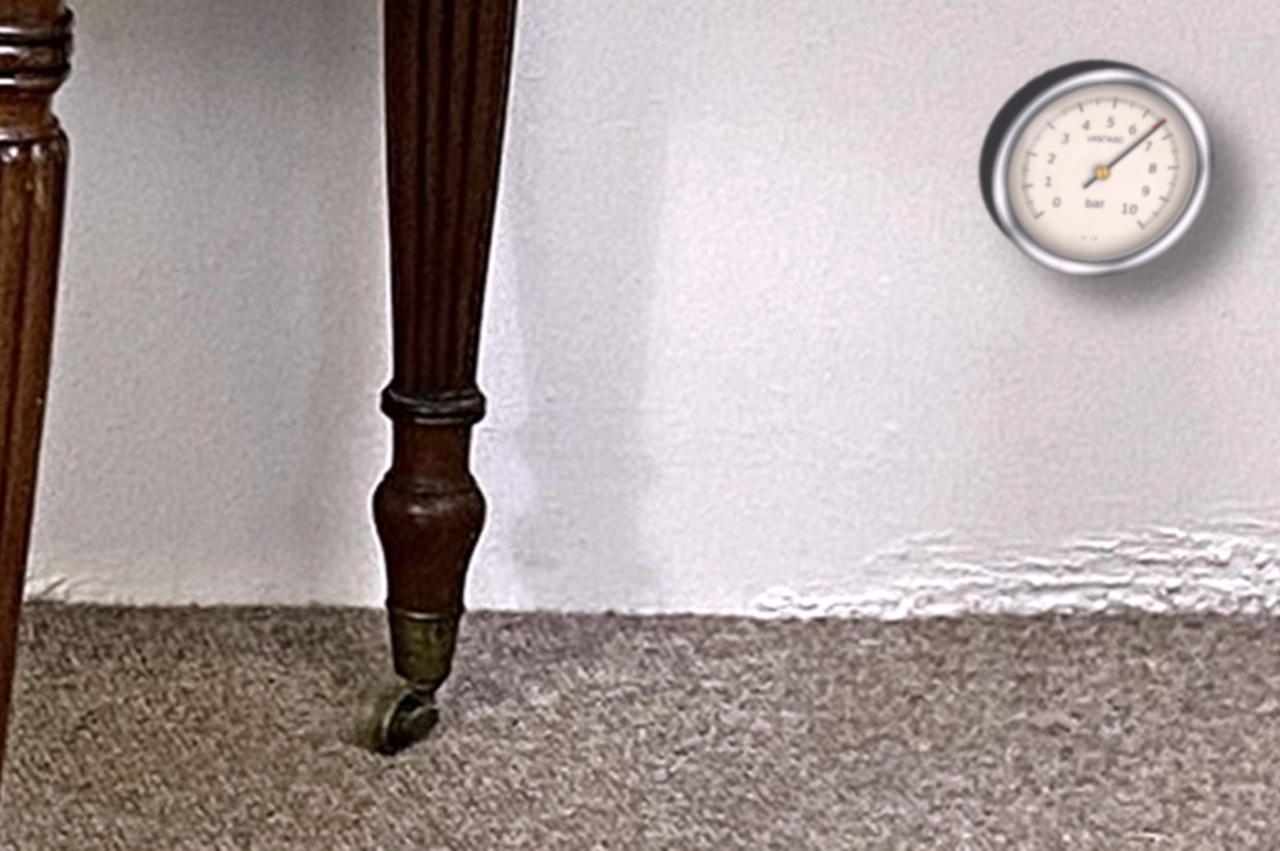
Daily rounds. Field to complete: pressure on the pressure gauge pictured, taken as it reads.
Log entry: 6.5 bar
